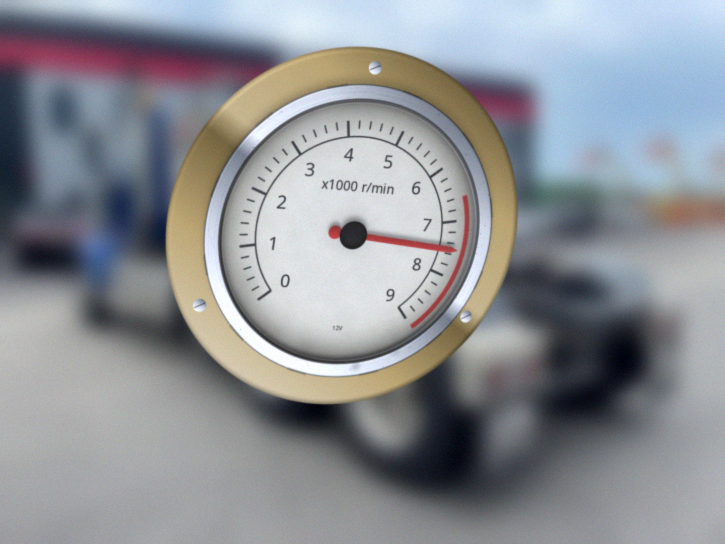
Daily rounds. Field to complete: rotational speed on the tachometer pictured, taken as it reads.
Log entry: 7500 rpm
